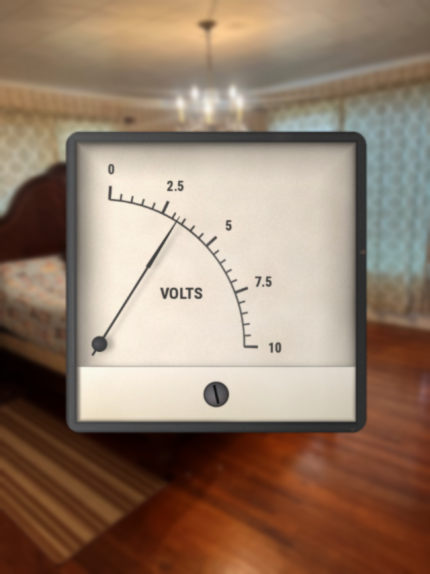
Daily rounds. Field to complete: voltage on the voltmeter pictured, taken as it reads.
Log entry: 3.25 V
